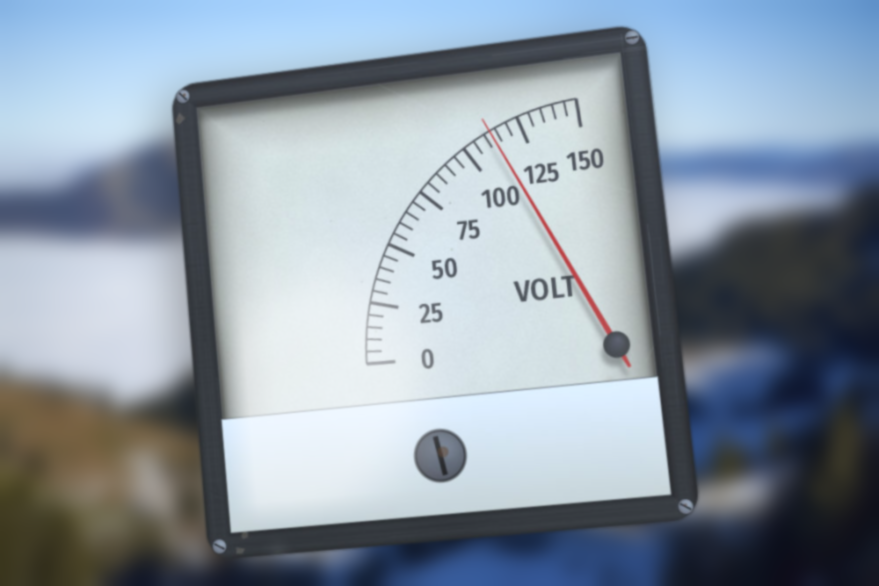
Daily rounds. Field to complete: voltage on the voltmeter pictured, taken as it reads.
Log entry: 112.5 V
